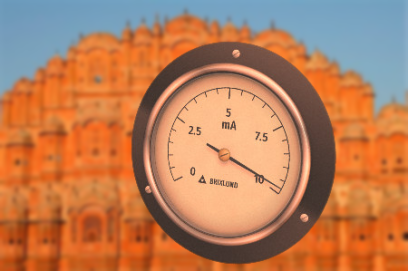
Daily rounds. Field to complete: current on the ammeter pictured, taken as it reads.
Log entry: 9.75 mA
